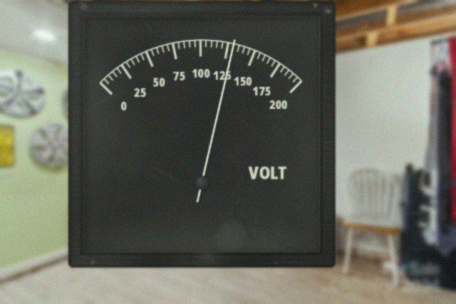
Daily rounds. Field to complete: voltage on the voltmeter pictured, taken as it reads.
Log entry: 130 V
